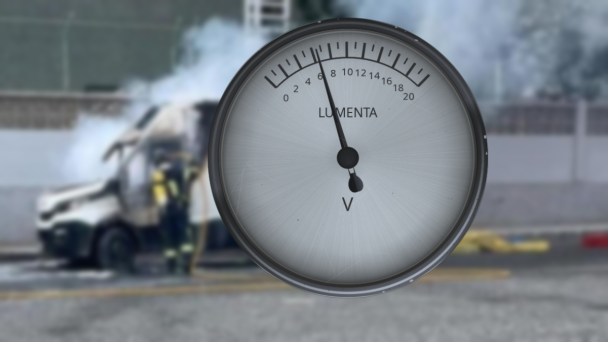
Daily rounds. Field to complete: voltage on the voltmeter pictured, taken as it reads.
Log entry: 6.5 V
